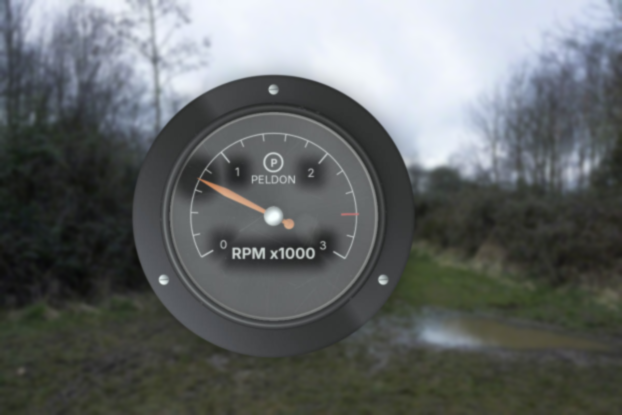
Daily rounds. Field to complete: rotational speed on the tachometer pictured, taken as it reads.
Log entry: 700 rpm
